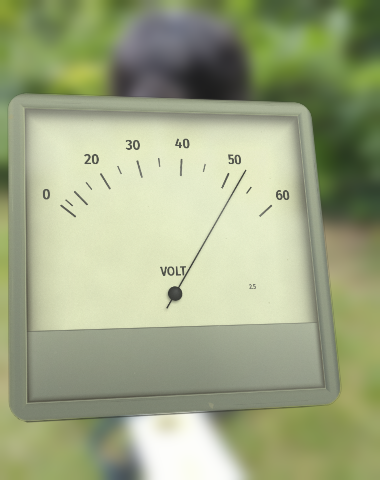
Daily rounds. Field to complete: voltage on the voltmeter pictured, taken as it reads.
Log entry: 52.5 V
